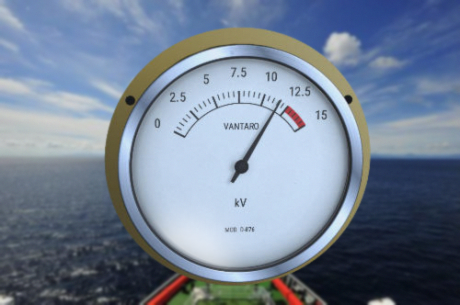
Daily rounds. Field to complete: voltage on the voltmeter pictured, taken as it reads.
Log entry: 11.5 kV
